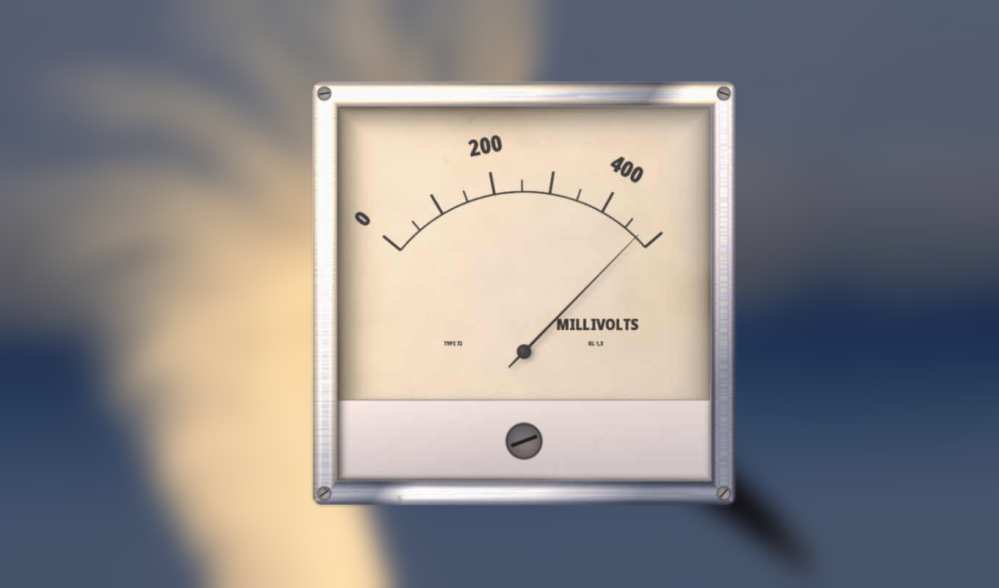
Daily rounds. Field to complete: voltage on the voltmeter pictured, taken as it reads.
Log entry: 475 mV
